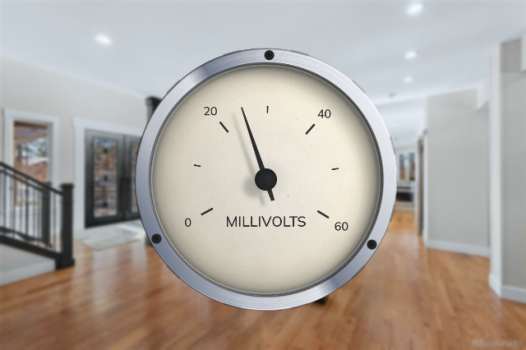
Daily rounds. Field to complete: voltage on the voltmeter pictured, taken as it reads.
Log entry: 25 mV
